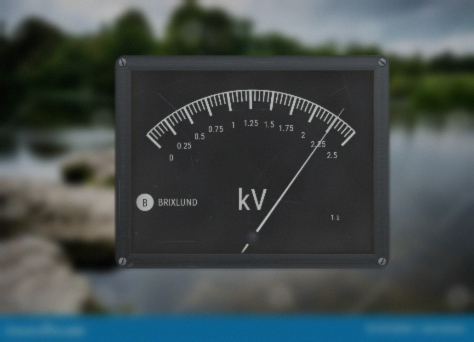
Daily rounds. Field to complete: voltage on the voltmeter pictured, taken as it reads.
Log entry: 2.25 kV
